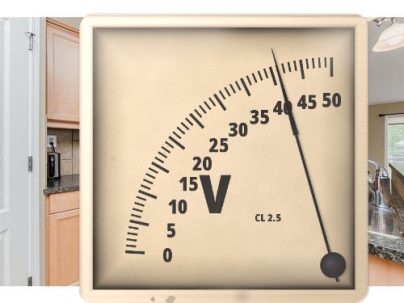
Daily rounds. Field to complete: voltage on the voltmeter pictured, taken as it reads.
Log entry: 41 V
